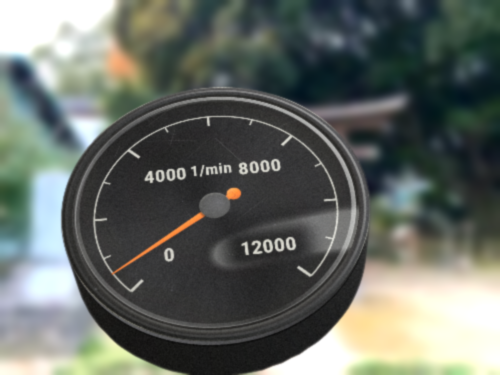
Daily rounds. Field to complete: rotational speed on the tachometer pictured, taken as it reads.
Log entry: 500 rpm
